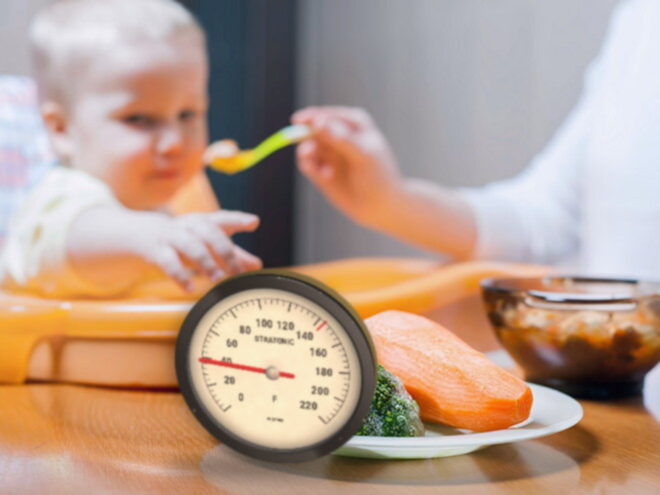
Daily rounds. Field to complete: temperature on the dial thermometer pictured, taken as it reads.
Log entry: 40 °F
